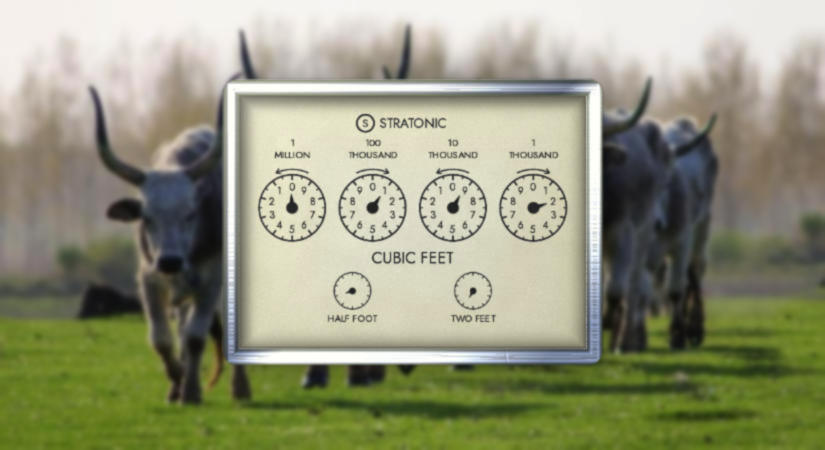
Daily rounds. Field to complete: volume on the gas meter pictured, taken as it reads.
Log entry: 9200 ft³
